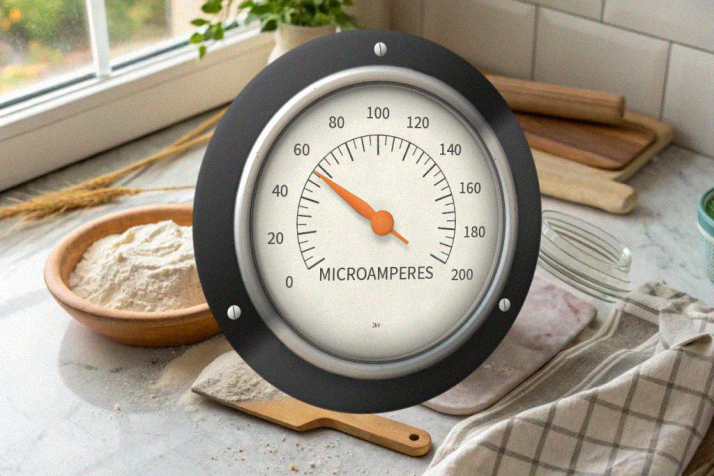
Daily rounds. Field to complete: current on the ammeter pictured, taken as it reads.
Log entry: 55 µA
